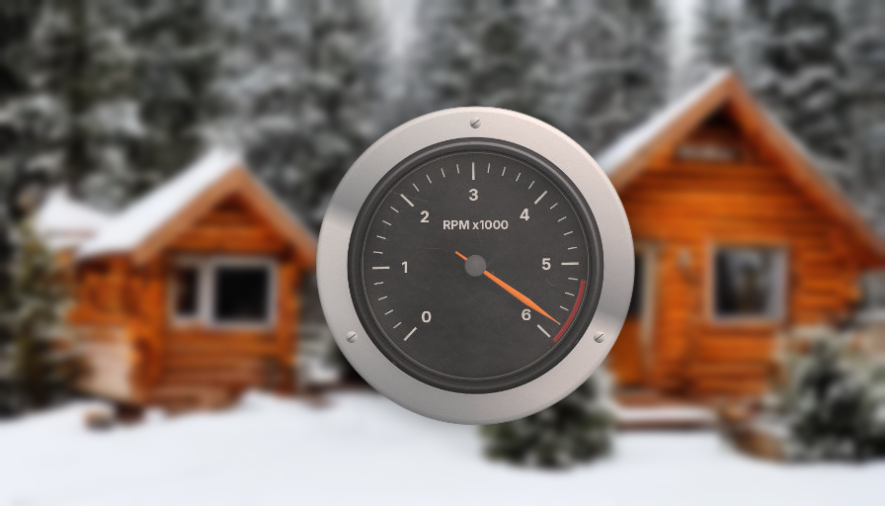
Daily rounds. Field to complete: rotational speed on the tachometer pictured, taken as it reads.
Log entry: 5800 rpm
